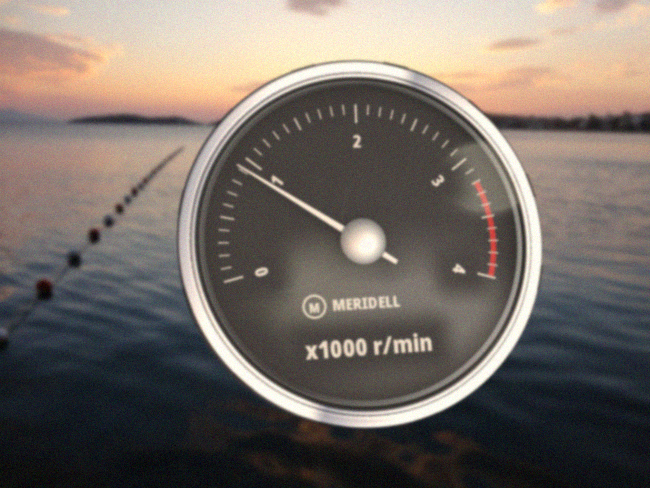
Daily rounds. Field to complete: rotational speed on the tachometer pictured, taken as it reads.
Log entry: 900 rpm
